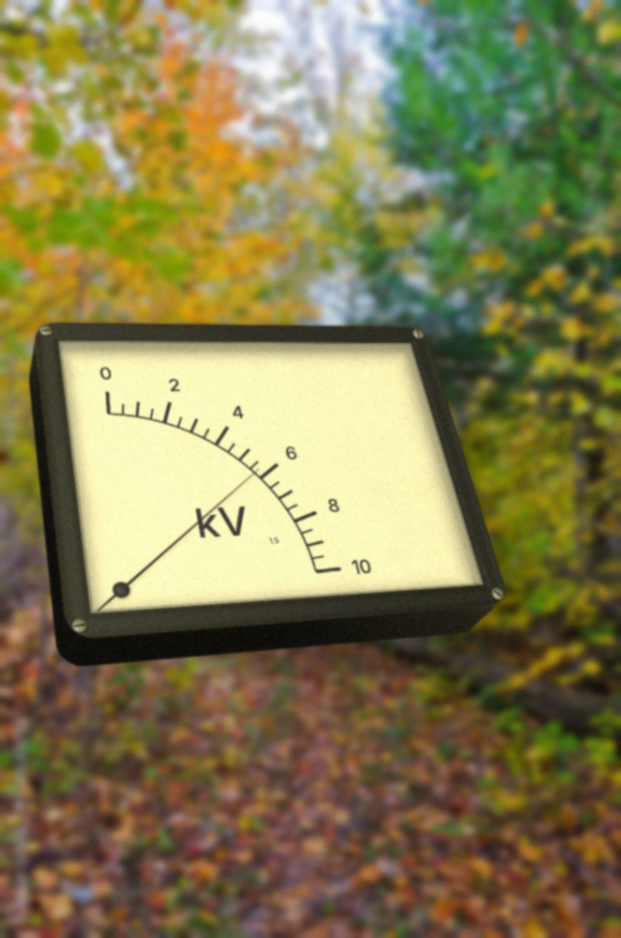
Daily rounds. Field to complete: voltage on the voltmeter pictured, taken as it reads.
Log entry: 5.75 kV
